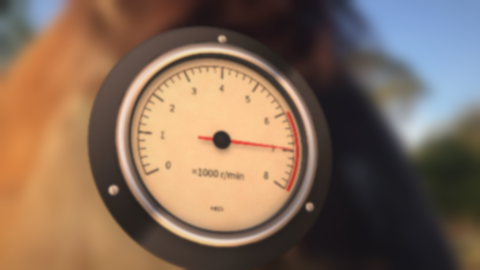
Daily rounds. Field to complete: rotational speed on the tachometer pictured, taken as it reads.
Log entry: 7000 rpm
